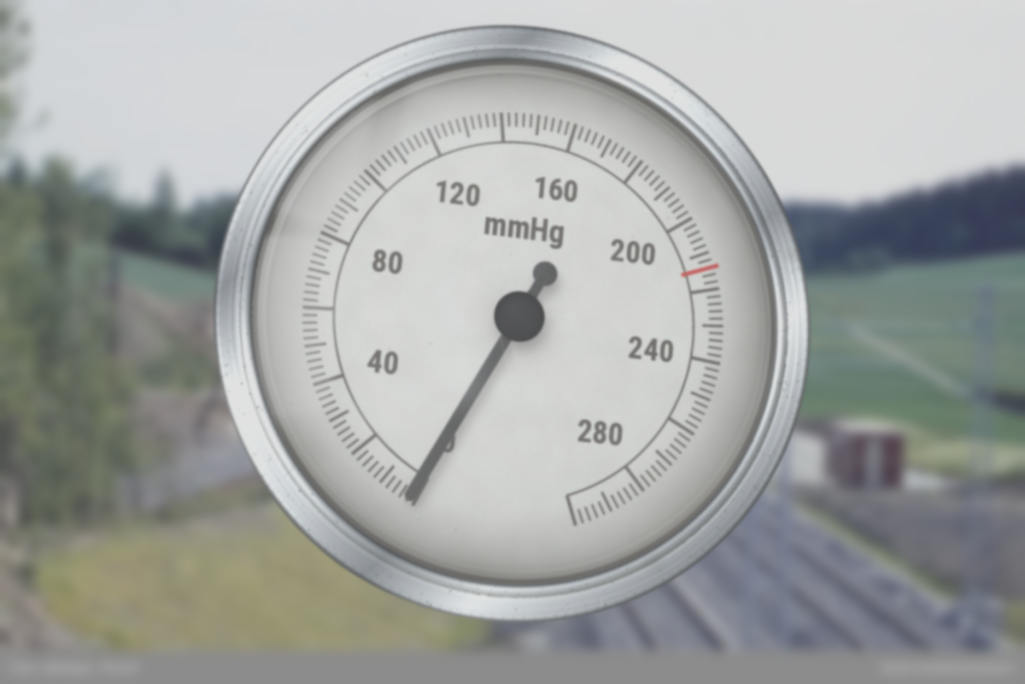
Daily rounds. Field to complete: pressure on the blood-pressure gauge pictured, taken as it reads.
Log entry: 2 mmHg
